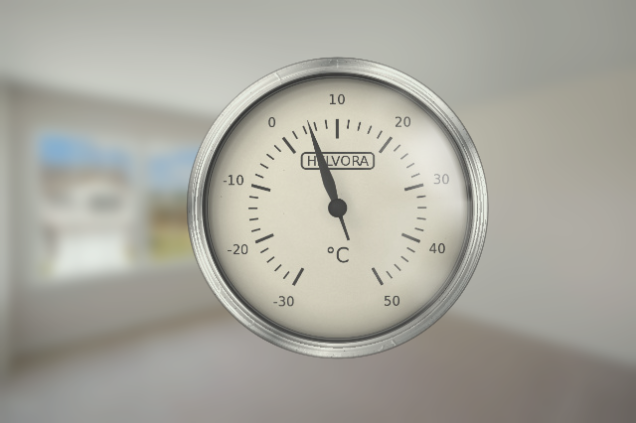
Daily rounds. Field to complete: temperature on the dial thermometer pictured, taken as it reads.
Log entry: 5 °C
